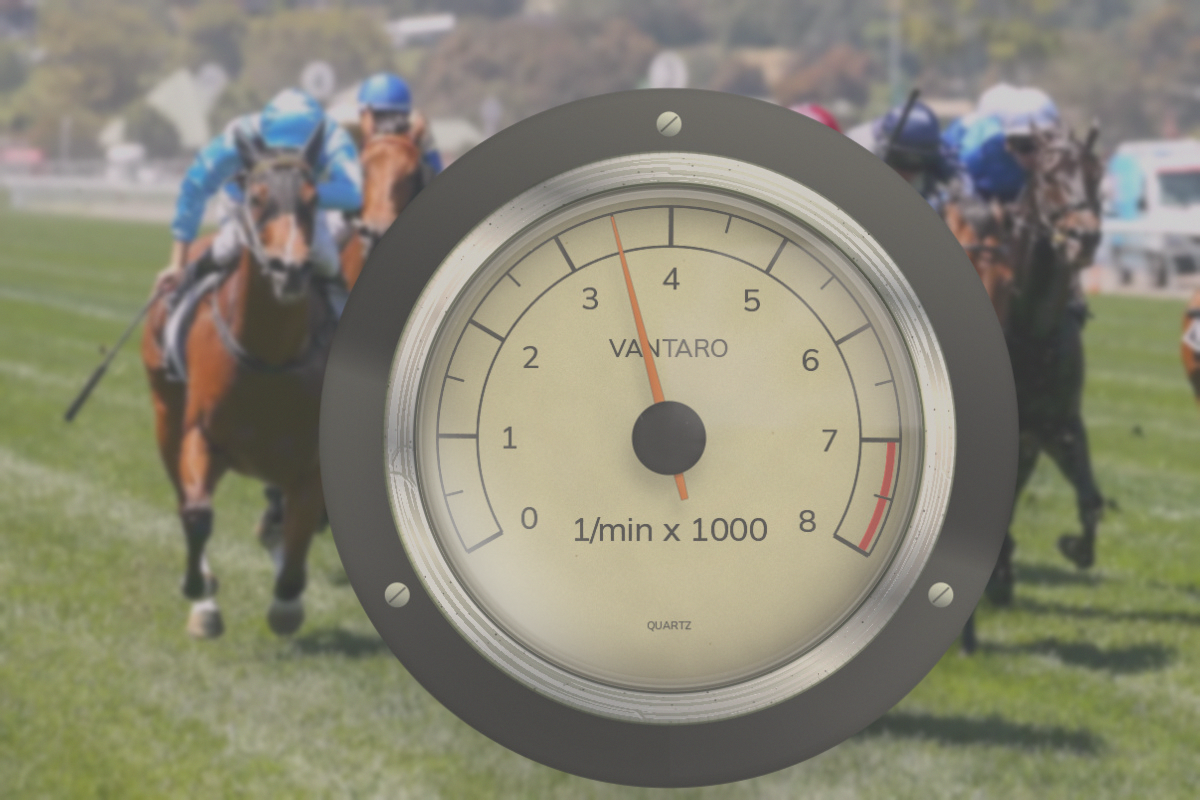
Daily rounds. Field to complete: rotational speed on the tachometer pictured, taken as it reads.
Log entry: 3500 rpm
